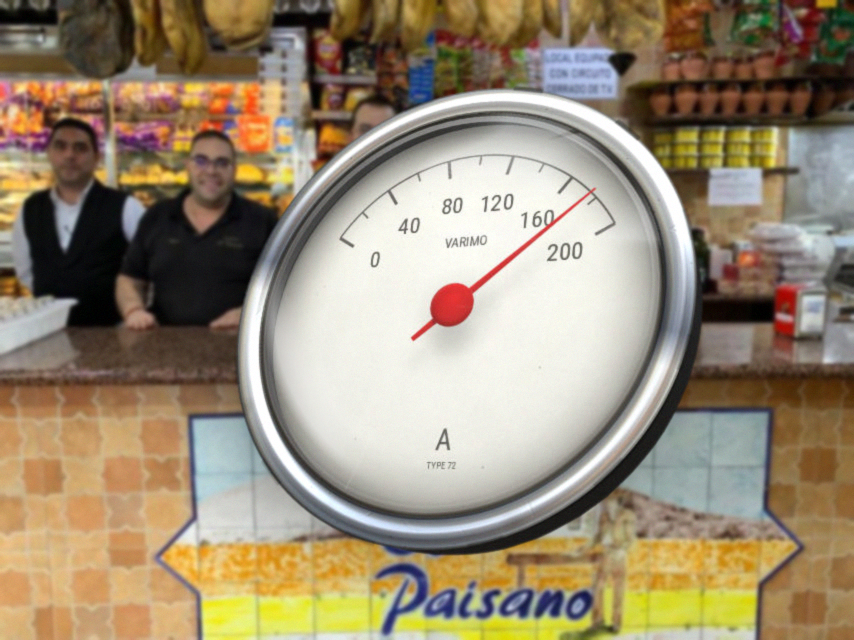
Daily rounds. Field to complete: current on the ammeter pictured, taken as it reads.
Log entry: 180 A
